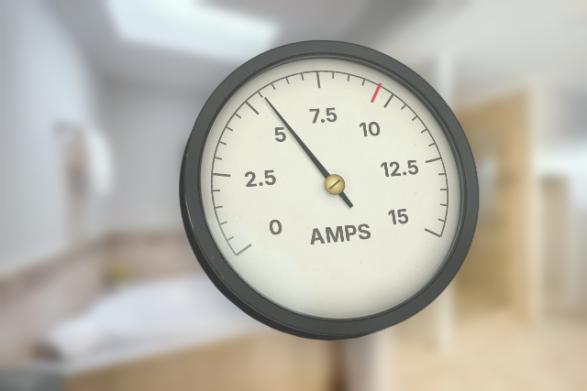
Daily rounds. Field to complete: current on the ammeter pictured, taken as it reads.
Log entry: 5.5 A
